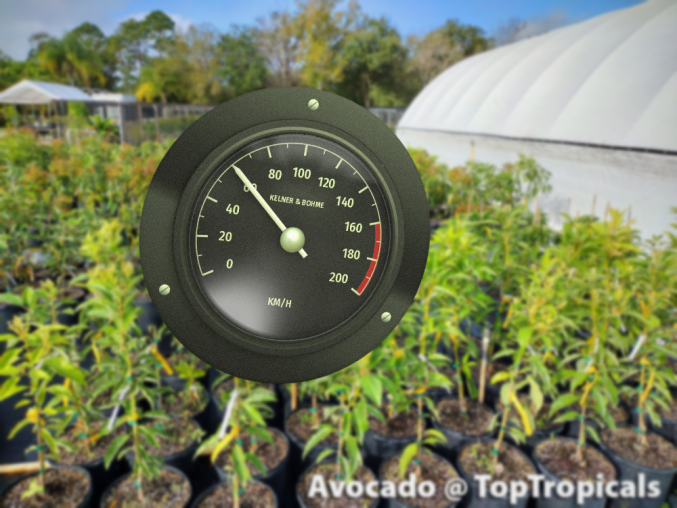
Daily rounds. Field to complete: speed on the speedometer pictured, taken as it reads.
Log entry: 60 km/h
